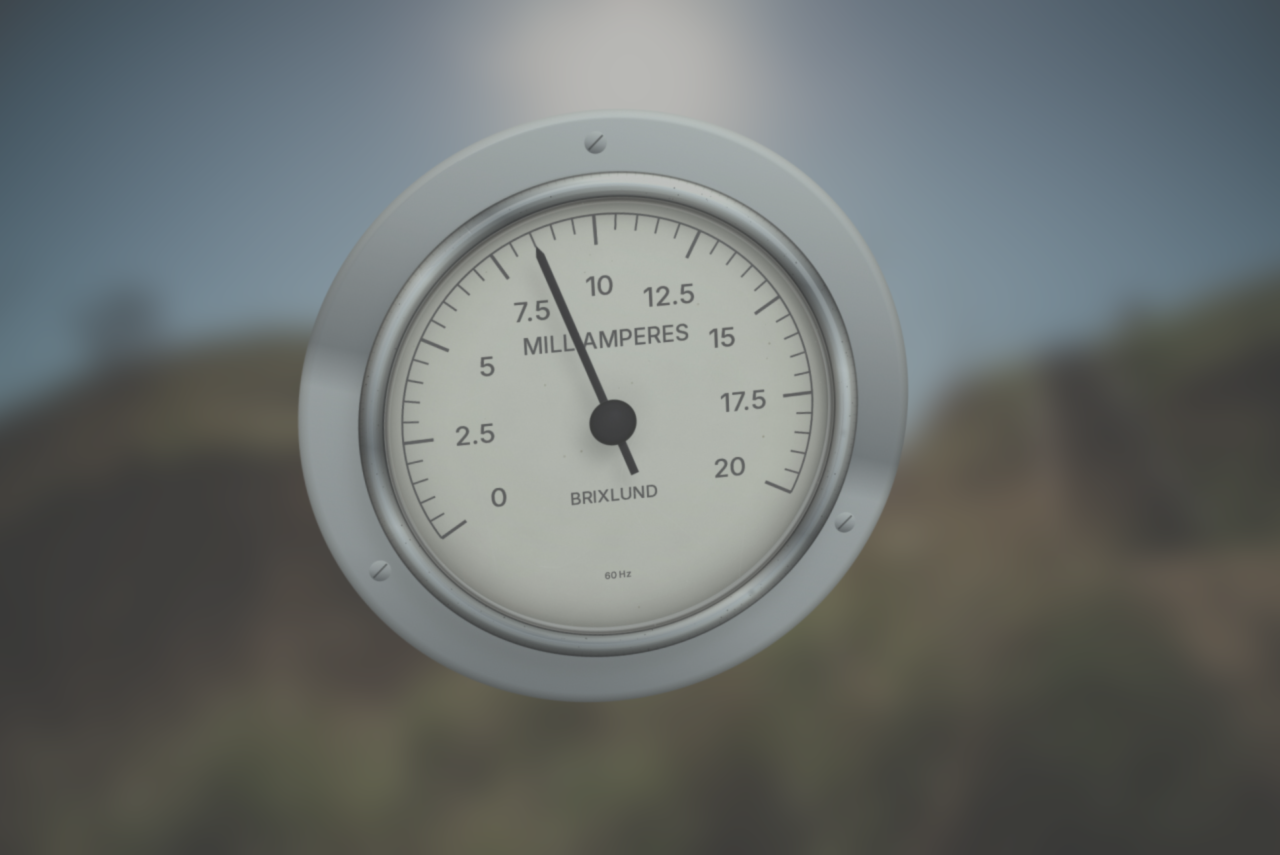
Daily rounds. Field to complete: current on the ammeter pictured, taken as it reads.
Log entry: 8.5 mA
